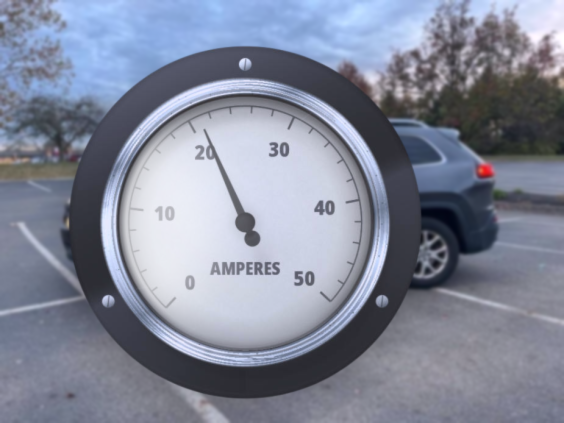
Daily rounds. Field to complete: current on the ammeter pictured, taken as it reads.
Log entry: 21 A
